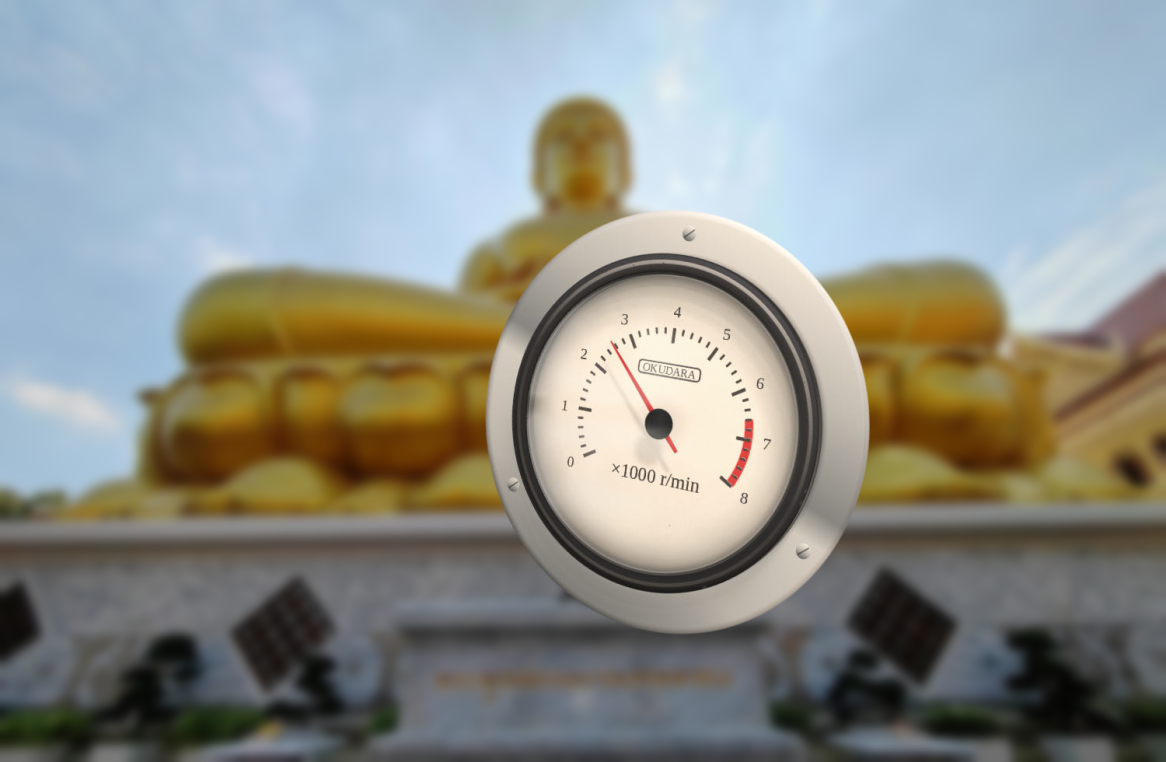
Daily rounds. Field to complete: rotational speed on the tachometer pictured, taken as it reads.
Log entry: 2600 rpm
